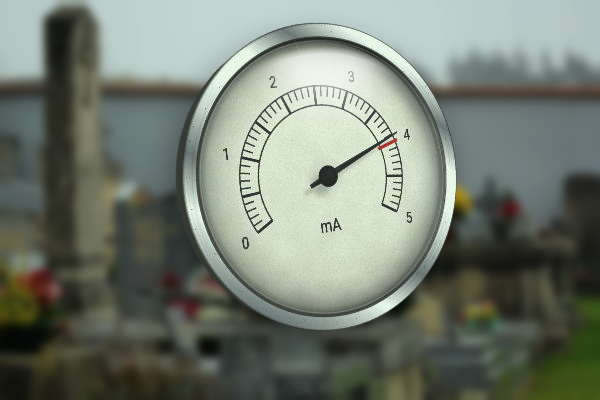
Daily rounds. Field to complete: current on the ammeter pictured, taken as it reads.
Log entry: 3.9 mA
